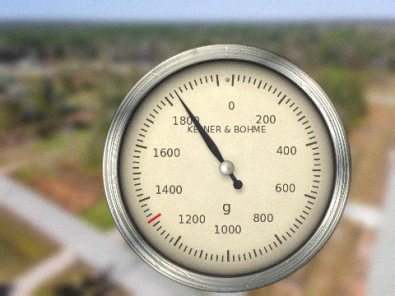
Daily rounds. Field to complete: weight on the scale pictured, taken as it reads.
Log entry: 1840 g
